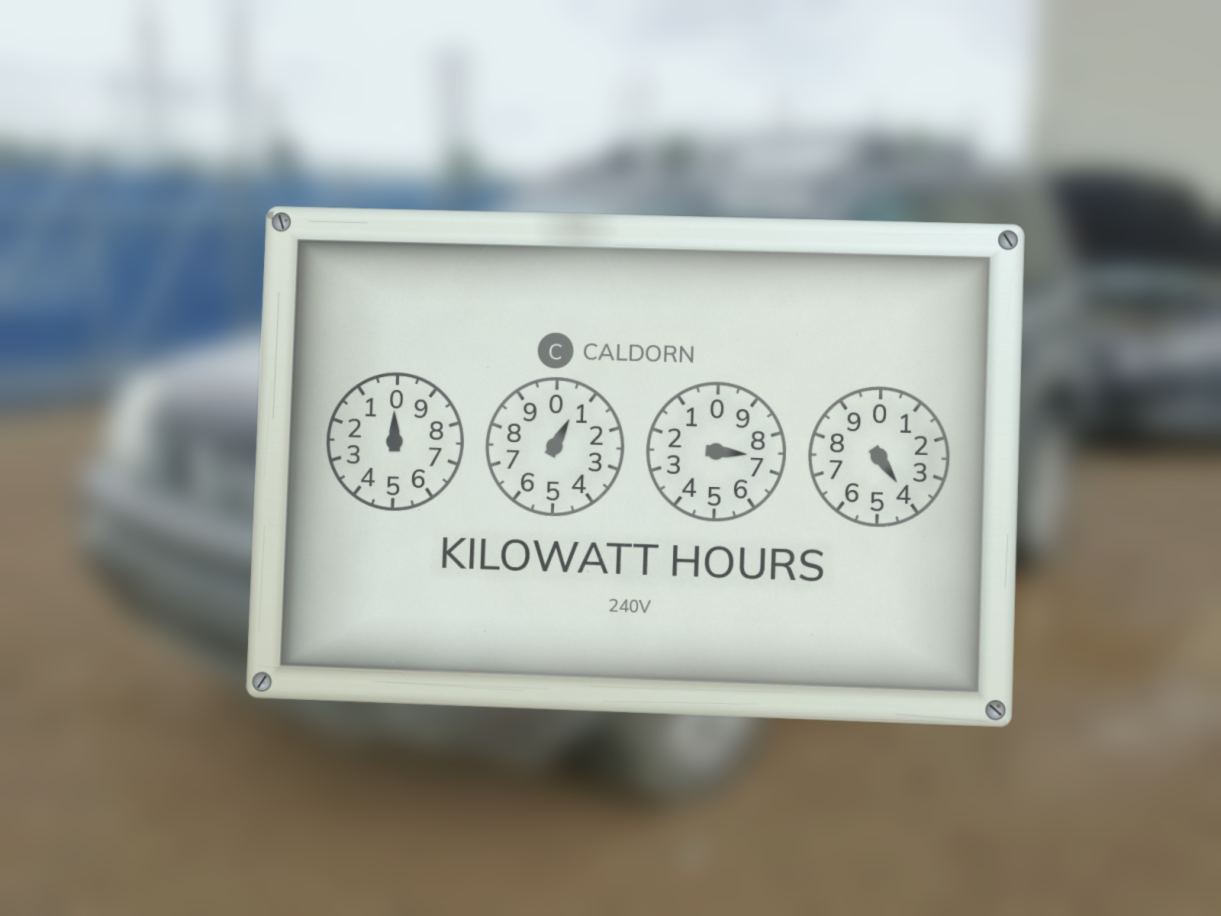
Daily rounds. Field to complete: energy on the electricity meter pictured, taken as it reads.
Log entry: 74 kWh
